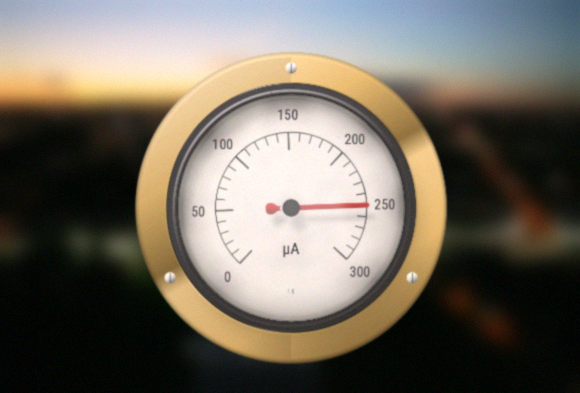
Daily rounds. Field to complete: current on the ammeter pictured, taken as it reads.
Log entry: 250 µA
